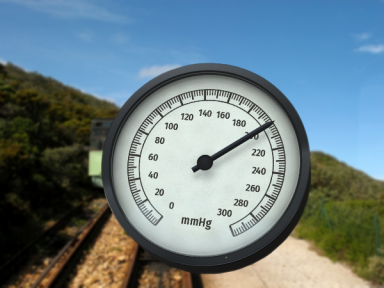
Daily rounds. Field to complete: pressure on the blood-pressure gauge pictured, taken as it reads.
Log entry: 200 mmHg
